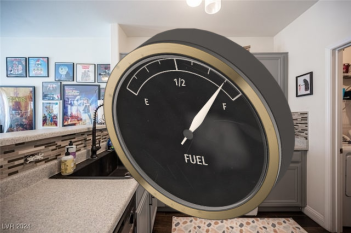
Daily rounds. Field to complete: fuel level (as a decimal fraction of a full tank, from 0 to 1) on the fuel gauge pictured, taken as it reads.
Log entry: 0.875
